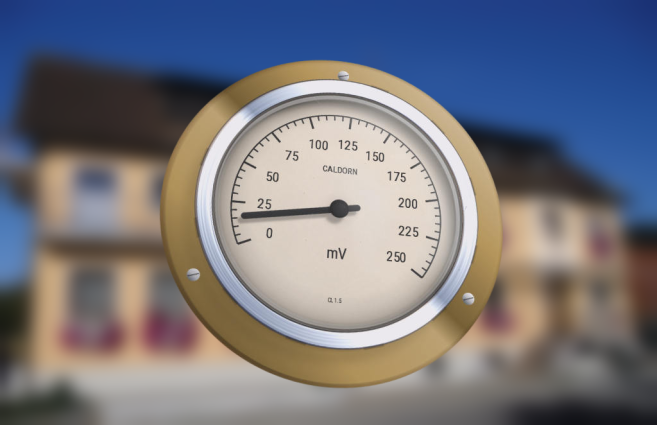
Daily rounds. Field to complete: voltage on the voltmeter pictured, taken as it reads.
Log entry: 15 mV
